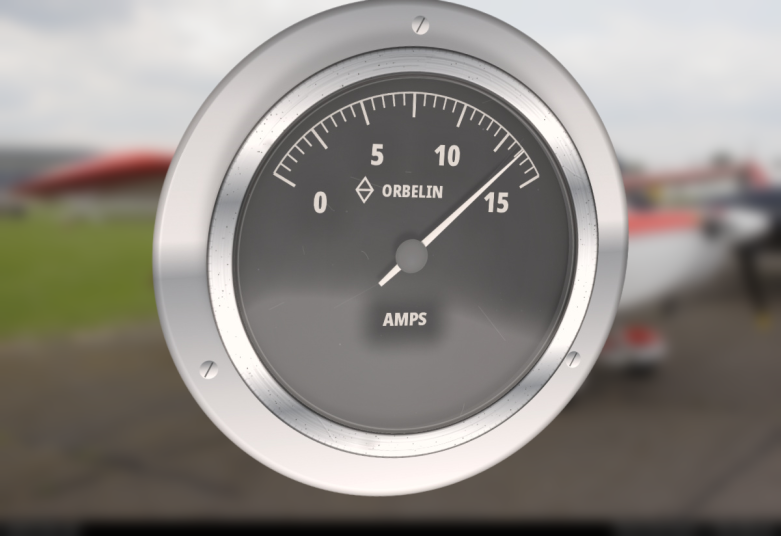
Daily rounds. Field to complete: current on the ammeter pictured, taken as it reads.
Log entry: 13.5 A
